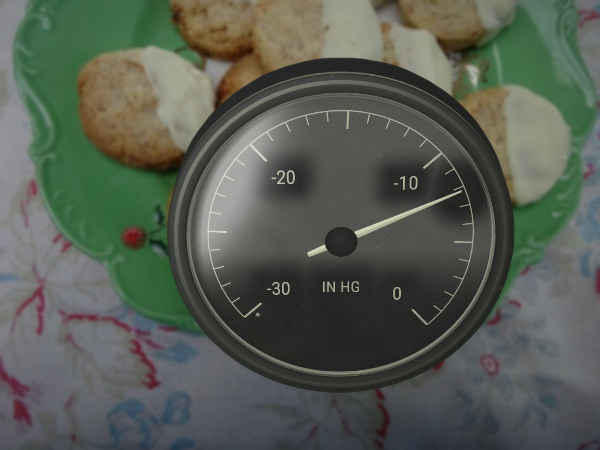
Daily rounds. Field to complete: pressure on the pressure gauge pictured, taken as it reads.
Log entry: -8 inHg
